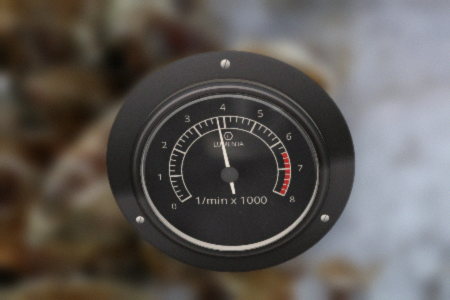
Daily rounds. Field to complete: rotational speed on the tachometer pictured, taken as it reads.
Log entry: 3800 rpm
